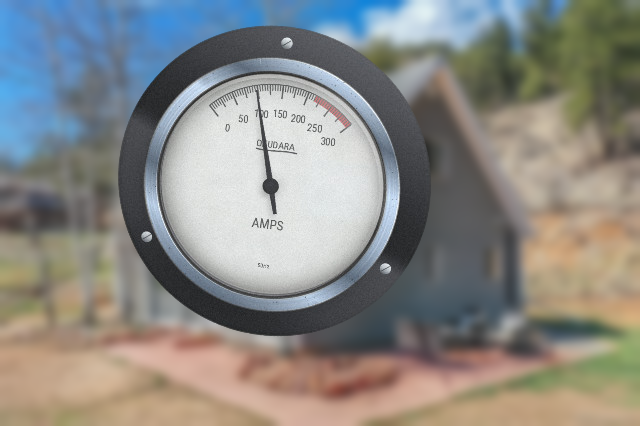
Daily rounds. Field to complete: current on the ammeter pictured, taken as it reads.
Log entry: 100 A
